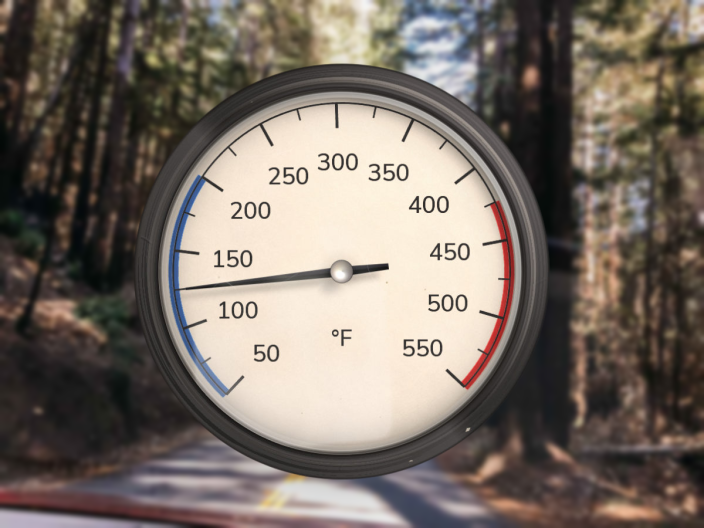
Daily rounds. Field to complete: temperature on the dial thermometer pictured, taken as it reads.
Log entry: 125 °F
